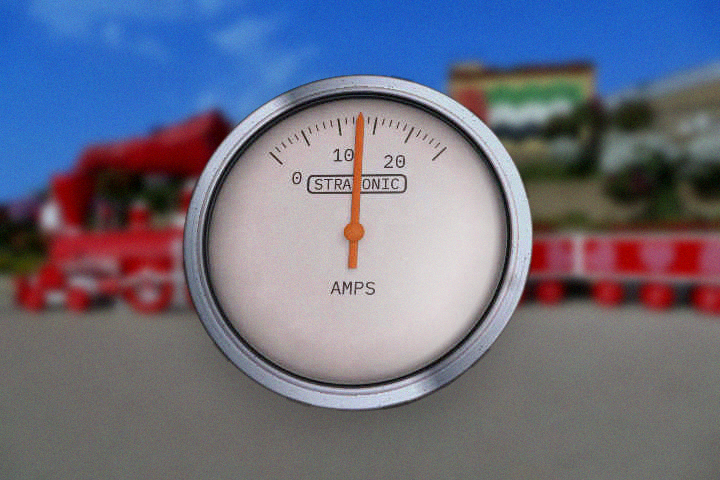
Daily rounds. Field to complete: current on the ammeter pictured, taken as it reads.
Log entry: 13 A
